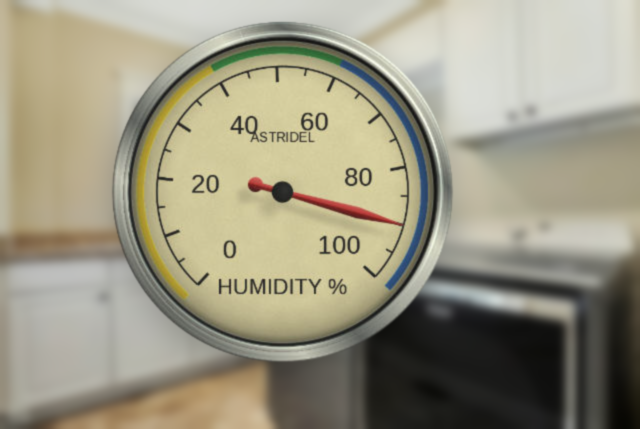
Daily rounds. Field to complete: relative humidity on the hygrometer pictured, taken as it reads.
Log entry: 90 %
